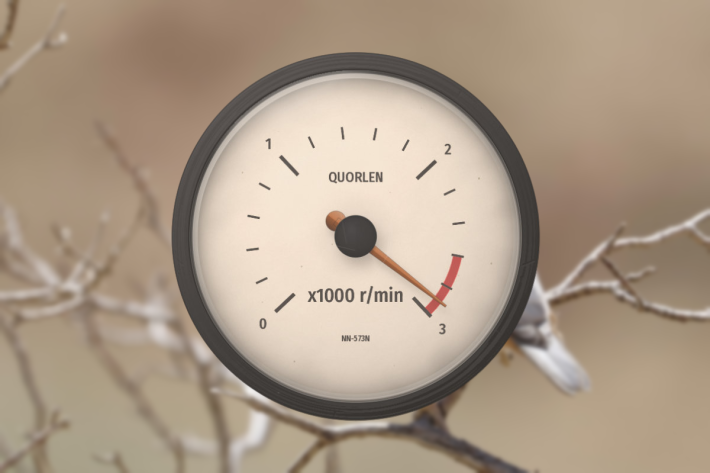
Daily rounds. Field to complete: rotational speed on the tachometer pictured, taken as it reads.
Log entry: 2900 rpm
